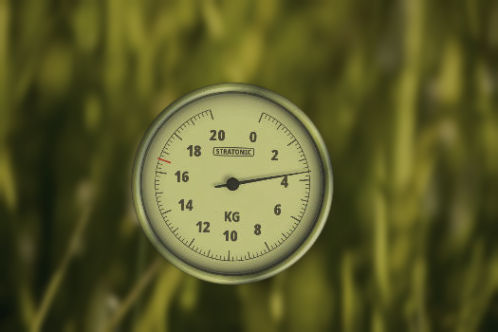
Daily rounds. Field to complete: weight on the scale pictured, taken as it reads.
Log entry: 3.6 kg
